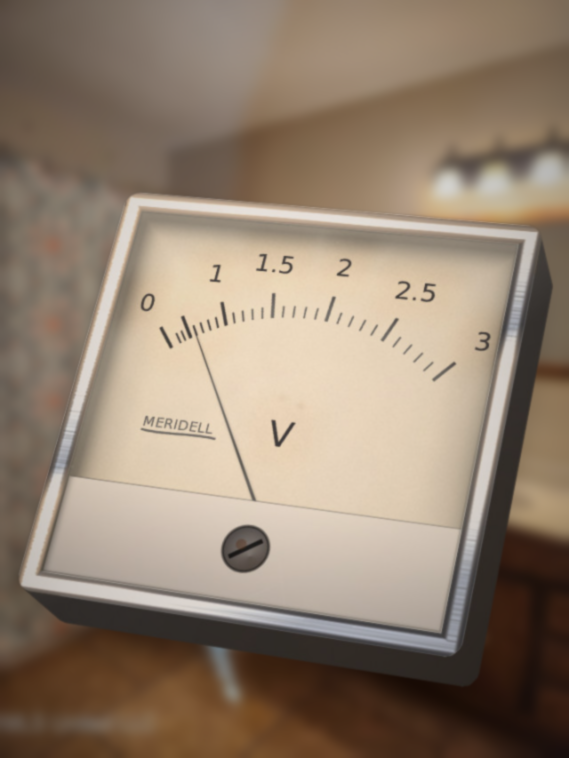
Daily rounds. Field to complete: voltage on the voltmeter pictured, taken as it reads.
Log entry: 0.6 V
